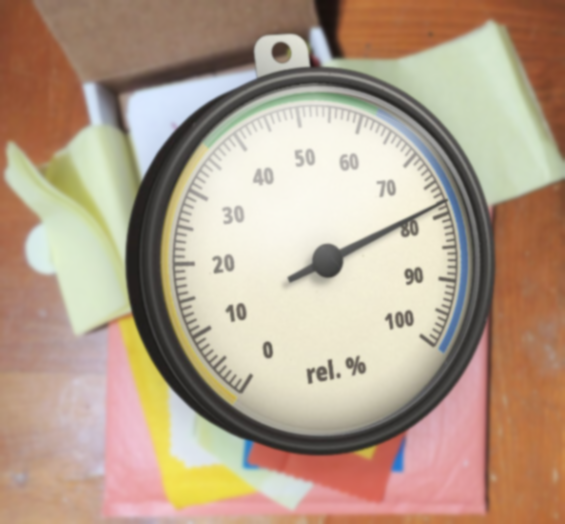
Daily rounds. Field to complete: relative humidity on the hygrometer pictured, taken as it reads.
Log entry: 78 %
